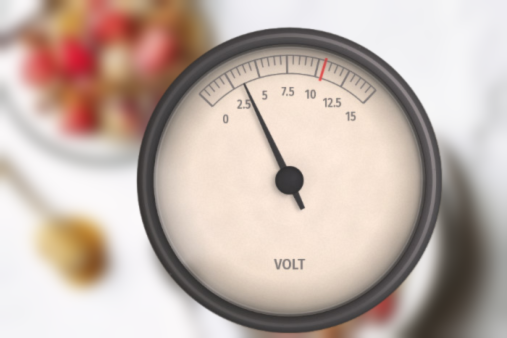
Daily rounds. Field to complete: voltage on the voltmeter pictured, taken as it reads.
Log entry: 3.5 V
